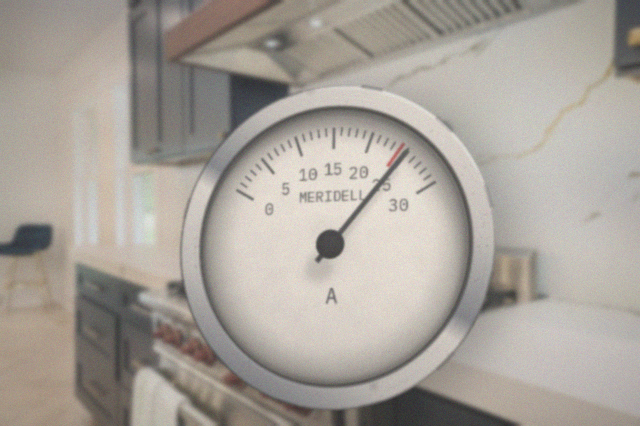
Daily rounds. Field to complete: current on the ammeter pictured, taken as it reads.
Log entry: 25 A
